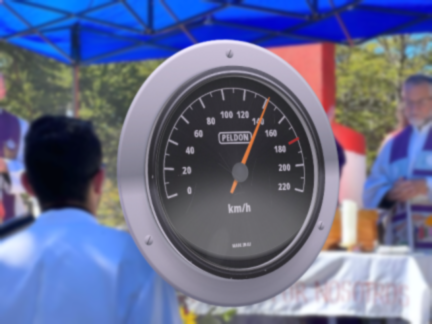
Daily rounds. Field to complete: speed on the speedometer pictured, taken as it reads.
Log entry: 140 km/h
